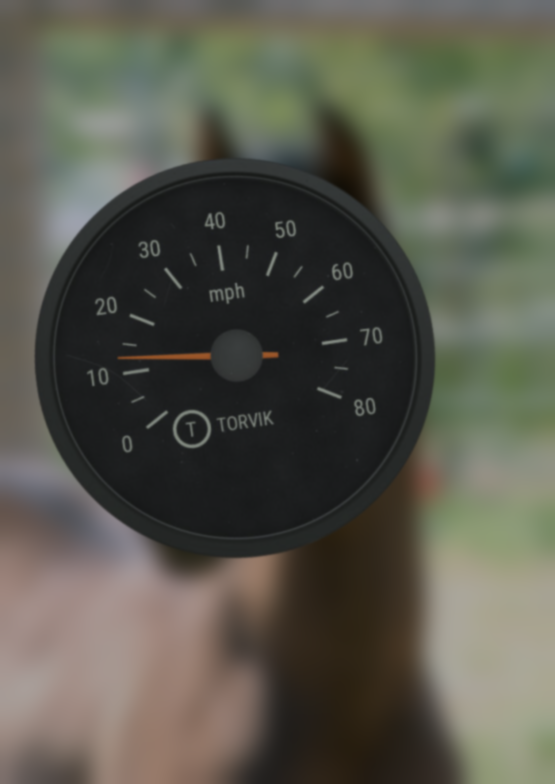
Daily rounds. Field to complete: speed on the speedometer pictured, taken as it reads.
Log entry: 12.5 mph
